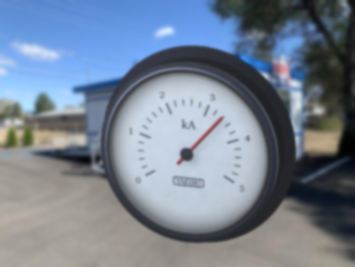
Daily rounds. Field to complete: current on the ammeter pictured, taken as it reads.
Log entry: 3.4 kA
